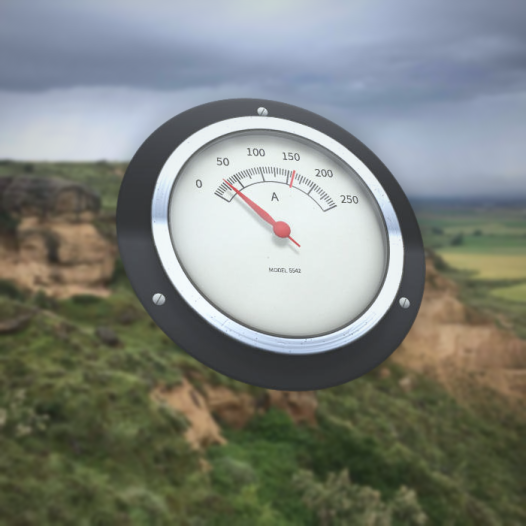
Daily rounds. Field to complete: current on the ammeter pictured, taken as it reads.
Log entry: 25 A
